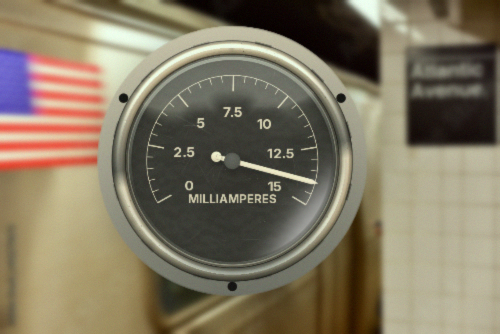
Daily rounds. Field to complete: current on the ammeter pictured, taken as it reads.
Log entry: 14 mA
